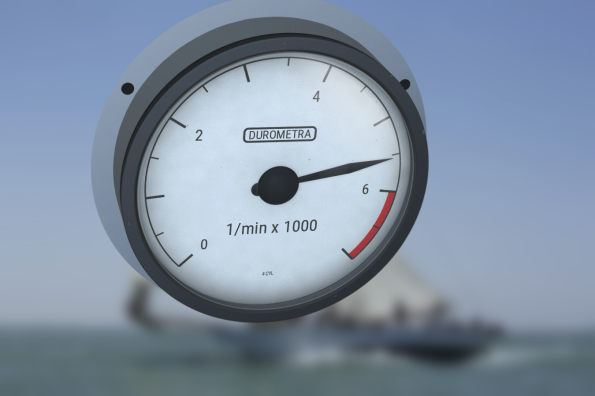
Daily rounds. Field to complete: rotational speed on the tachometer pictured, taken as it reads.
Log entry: 5500 rpm
